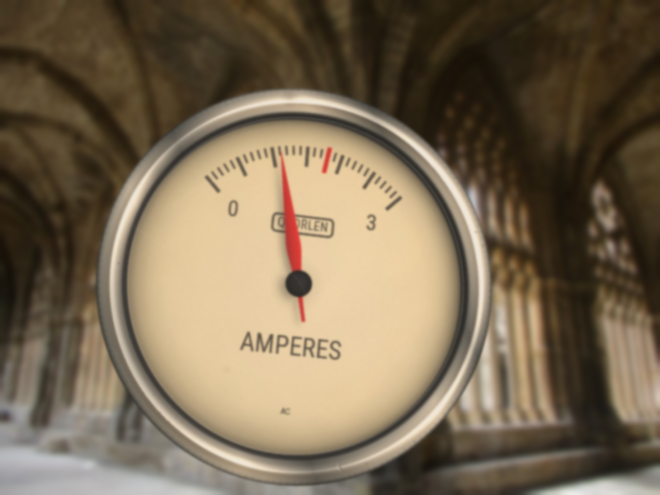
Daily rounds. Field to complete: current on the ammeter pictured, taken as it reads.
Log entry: 1.1 A
